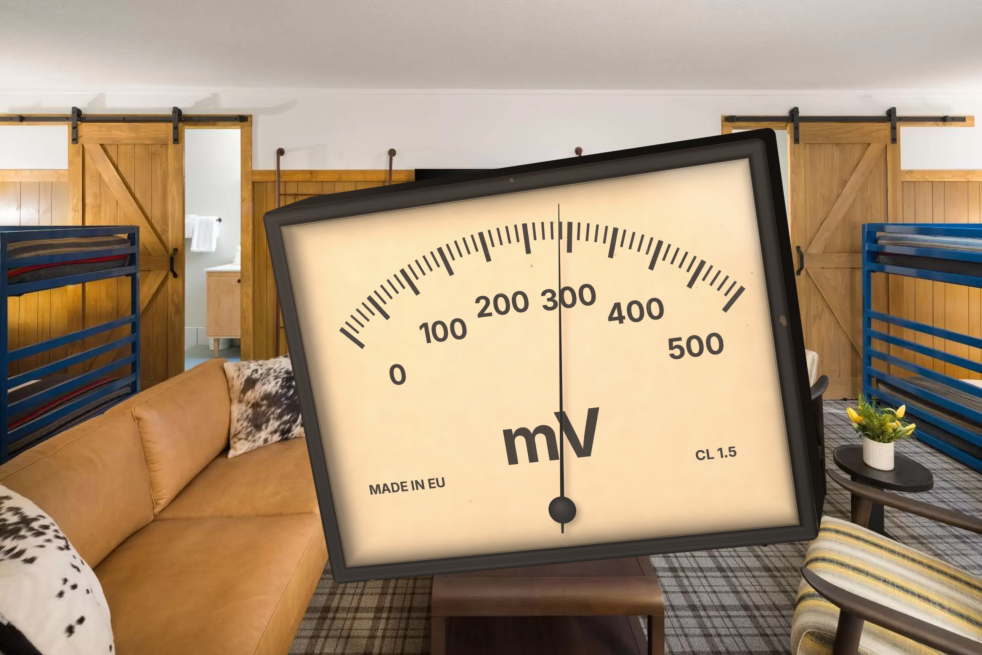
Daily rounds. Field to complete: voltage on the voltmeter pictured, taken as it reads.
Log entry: 290 mV
